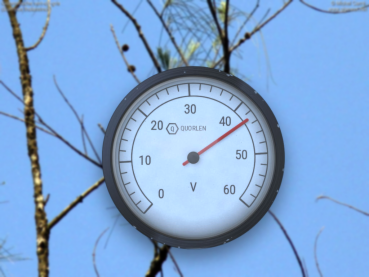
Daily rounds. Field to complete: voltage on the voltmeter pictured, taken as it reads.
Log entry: 43 V
